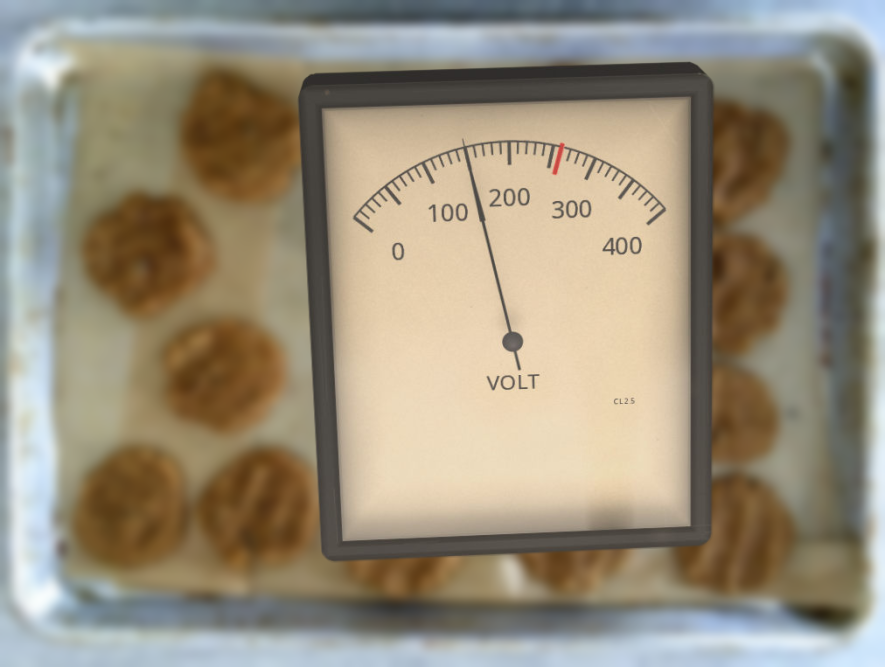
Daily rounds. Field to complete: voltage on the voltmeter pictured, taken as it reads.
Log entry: 150 V
